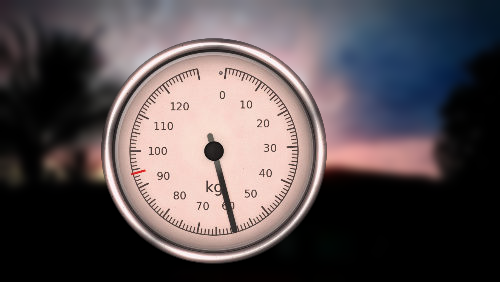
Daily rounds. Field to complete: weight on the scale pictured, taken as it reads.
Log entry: 60 kg
